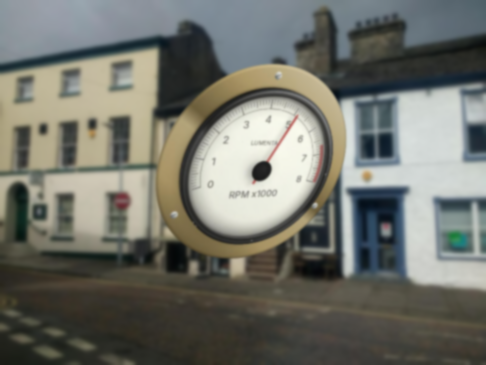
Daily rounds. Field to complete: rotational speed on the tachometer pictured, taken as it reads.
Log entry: 5000 rpm
